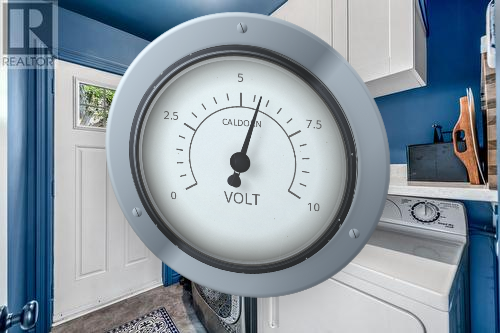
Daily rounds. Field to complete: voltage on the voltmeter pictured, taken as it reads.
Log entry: 5.75 V
